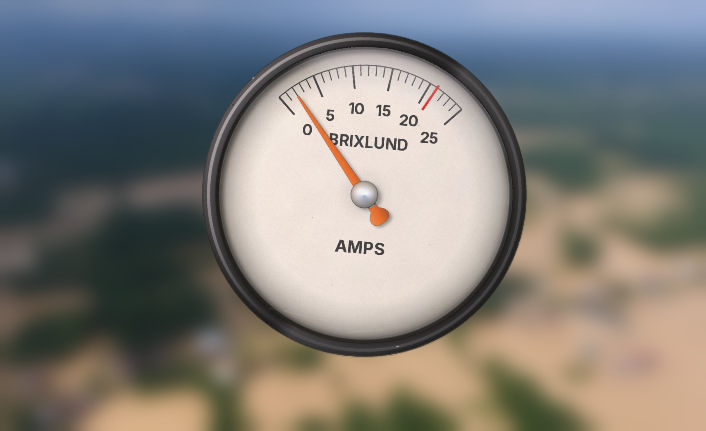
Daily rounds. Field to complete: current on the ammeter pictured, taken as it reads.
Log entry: 2 A
